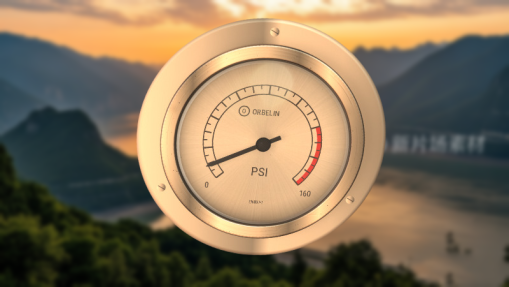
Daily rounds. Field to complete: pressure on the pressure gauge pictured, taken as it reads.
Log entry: 10 psi
